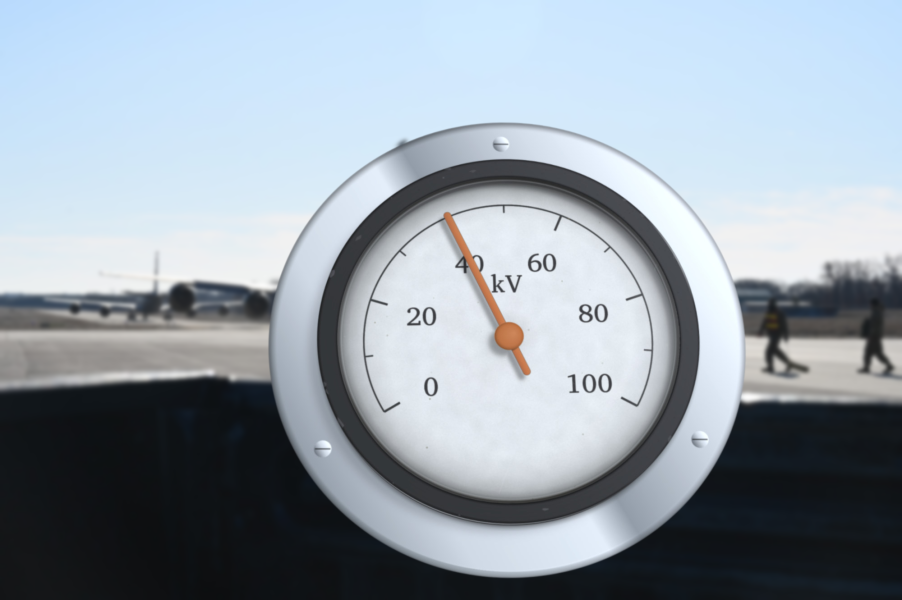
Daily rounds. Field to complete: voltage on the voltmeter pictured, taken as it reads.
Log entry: 40 kV
